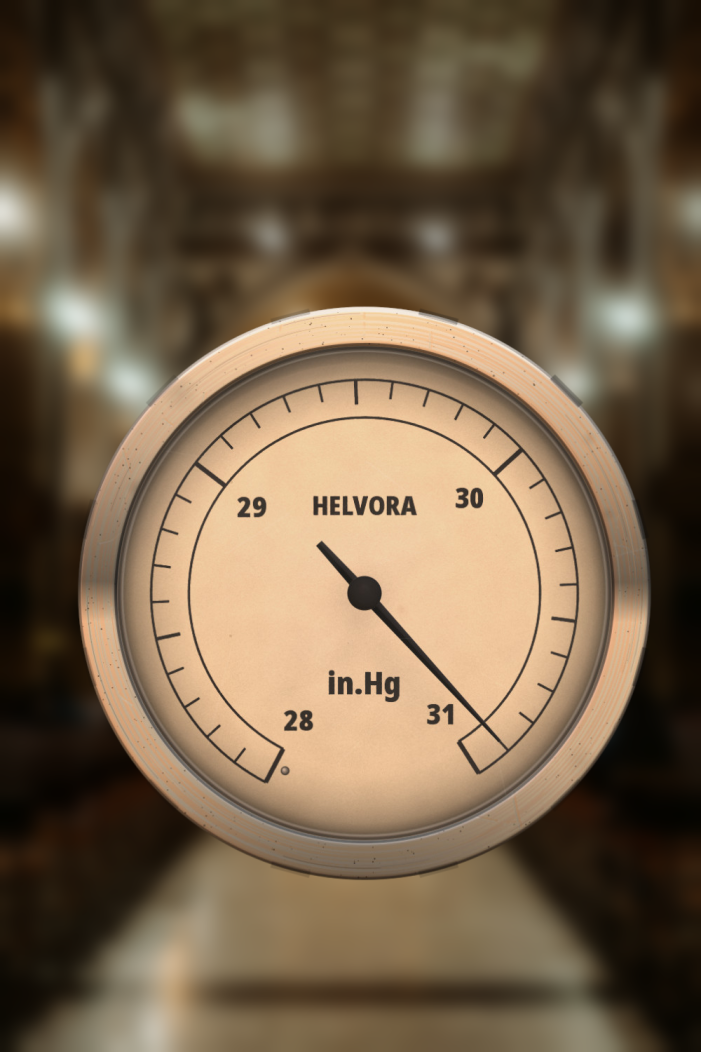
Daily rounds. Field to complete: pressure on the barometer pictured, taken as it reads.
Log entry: 30.9 inHg
